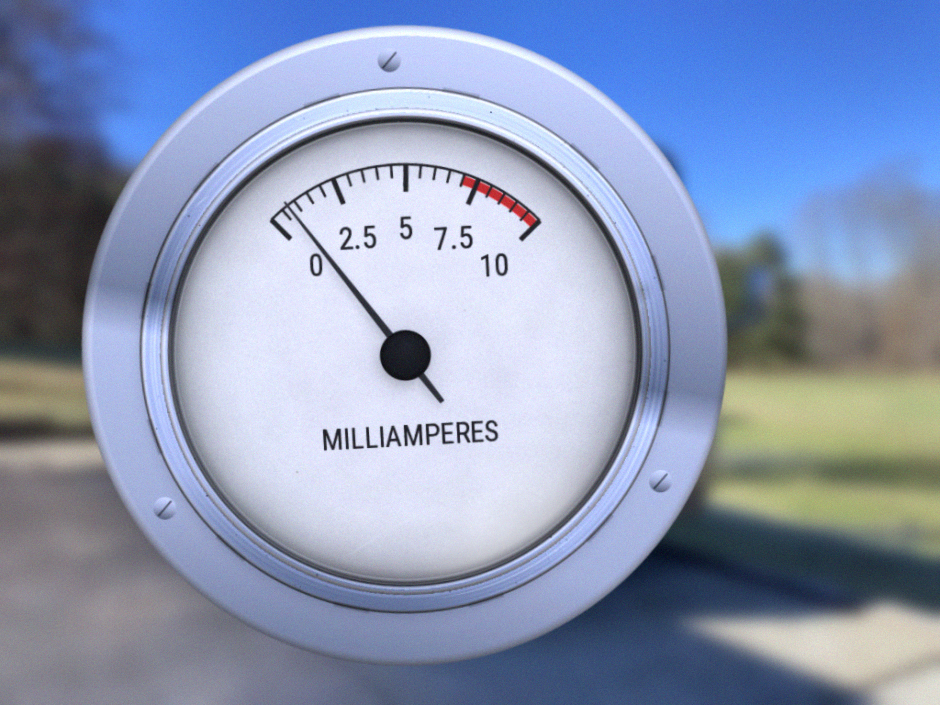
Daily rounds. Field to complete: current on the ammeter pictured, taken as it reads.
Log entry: 0.75 mA
